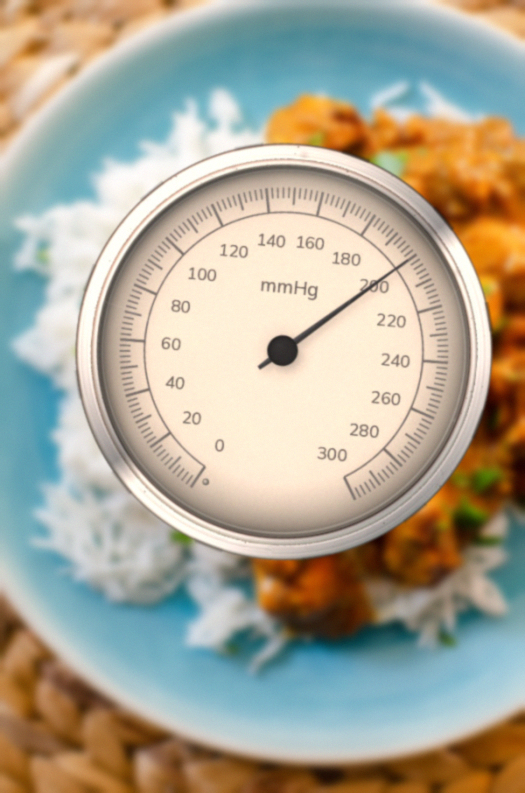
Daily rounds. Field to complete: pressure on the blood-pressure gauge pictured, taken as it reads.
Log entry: 200 mmHg
